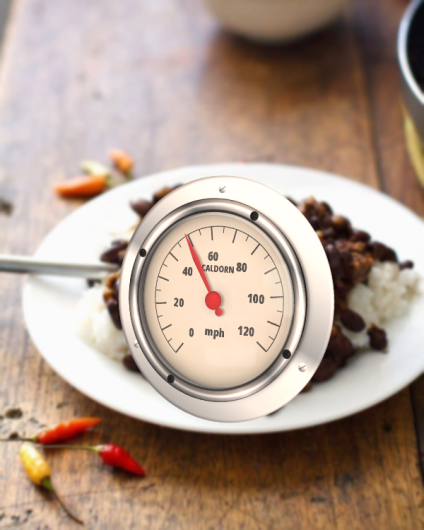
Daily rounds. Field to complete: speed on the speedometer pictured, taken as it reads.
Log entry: 50 mph
